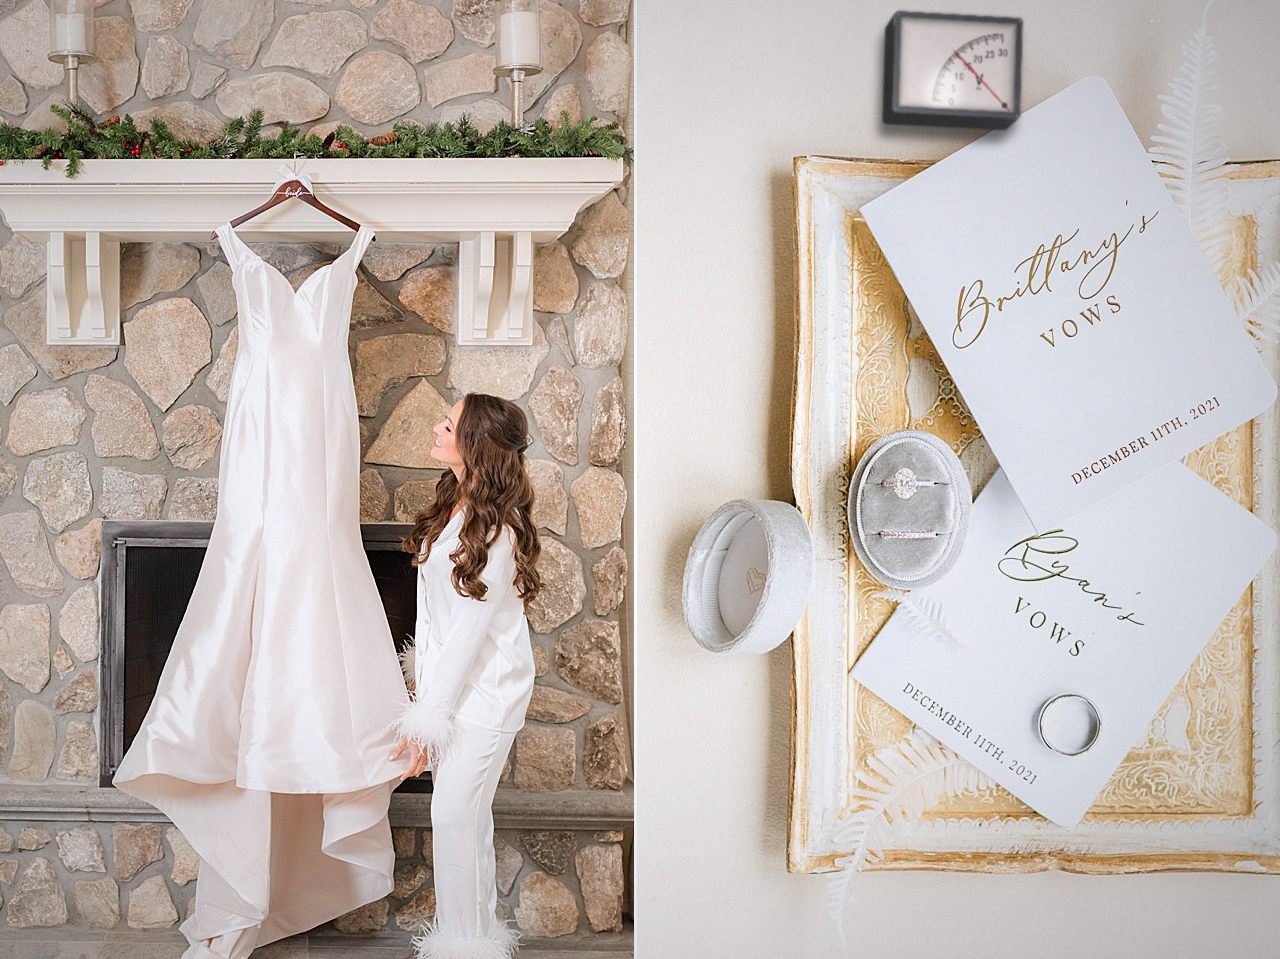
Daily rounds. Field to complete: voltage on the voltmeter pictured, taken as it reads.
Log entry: 15 V
